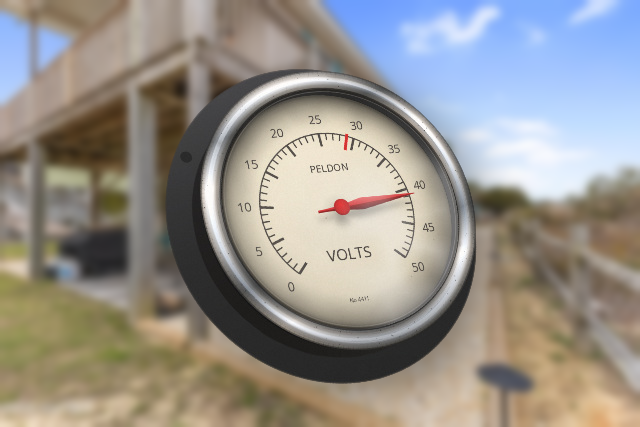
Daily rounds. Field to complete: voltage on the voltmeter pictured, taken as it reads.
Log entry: 41 V
